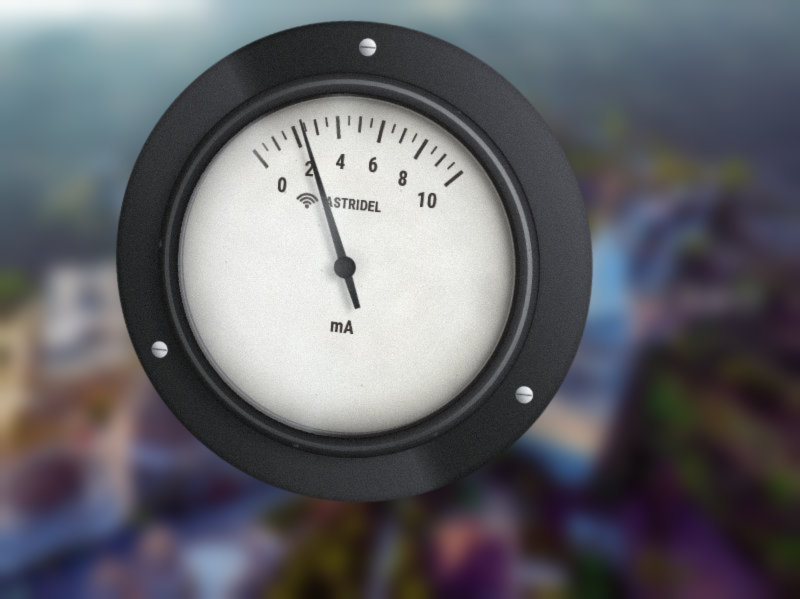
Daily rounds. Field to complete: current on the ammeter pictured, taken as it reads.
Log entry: 2.5 mA
